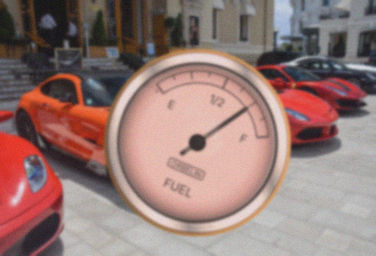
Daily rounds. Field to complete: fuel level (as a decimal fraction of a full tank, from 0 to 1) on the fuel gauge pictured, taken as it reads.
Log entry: 0.75
